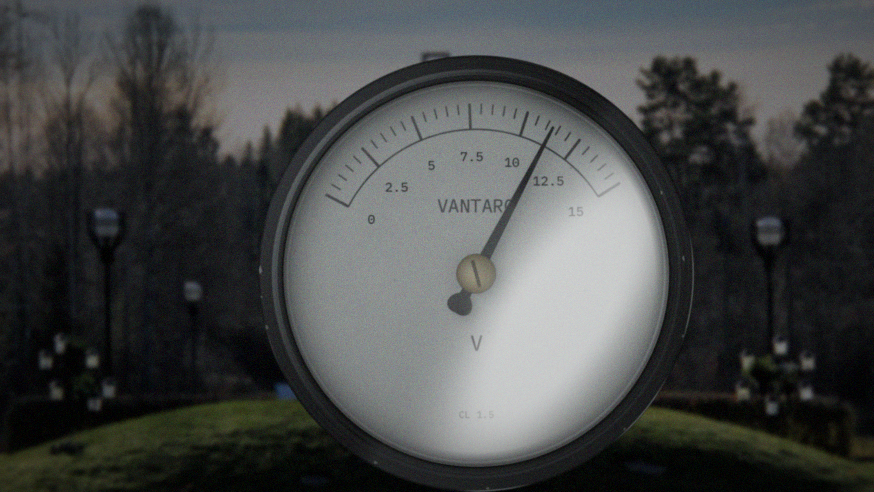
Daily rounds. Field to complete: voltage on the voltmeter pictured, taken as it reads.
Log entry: 11.25 V
